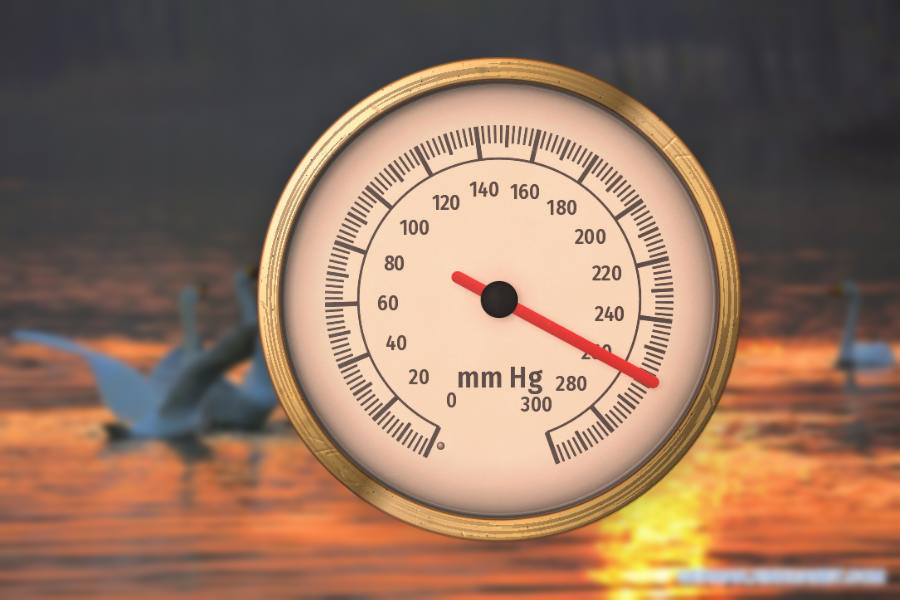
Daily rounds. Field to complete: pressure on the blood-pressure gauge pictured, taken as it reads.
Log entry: 260 mmHg
